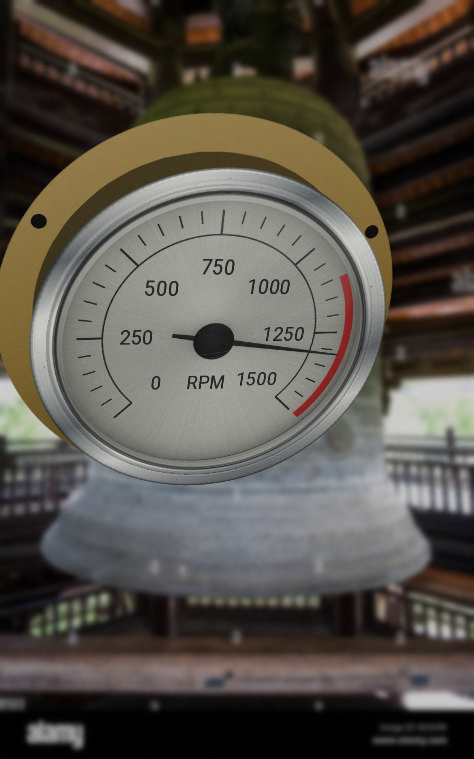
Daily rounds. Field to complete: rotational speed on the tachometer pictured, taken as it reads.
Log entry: 1300 rpm
